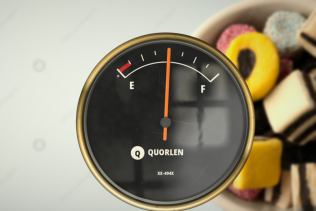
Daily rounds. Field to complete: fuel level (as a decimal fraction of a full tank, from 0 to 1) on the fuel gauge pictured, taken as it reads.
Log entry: 0.5
